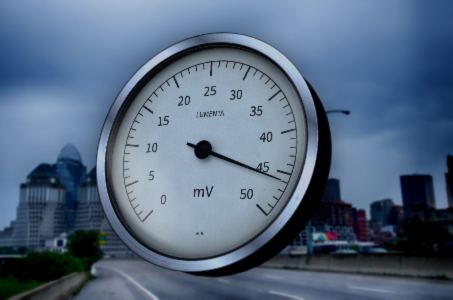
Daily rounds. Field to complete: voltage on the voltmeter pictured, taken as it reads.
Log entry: 46 mV
